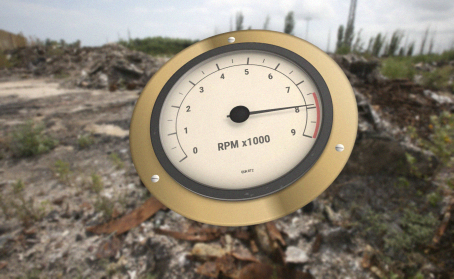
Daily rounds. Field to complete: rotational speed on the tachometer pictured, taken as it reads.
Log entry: 8000 rpm
